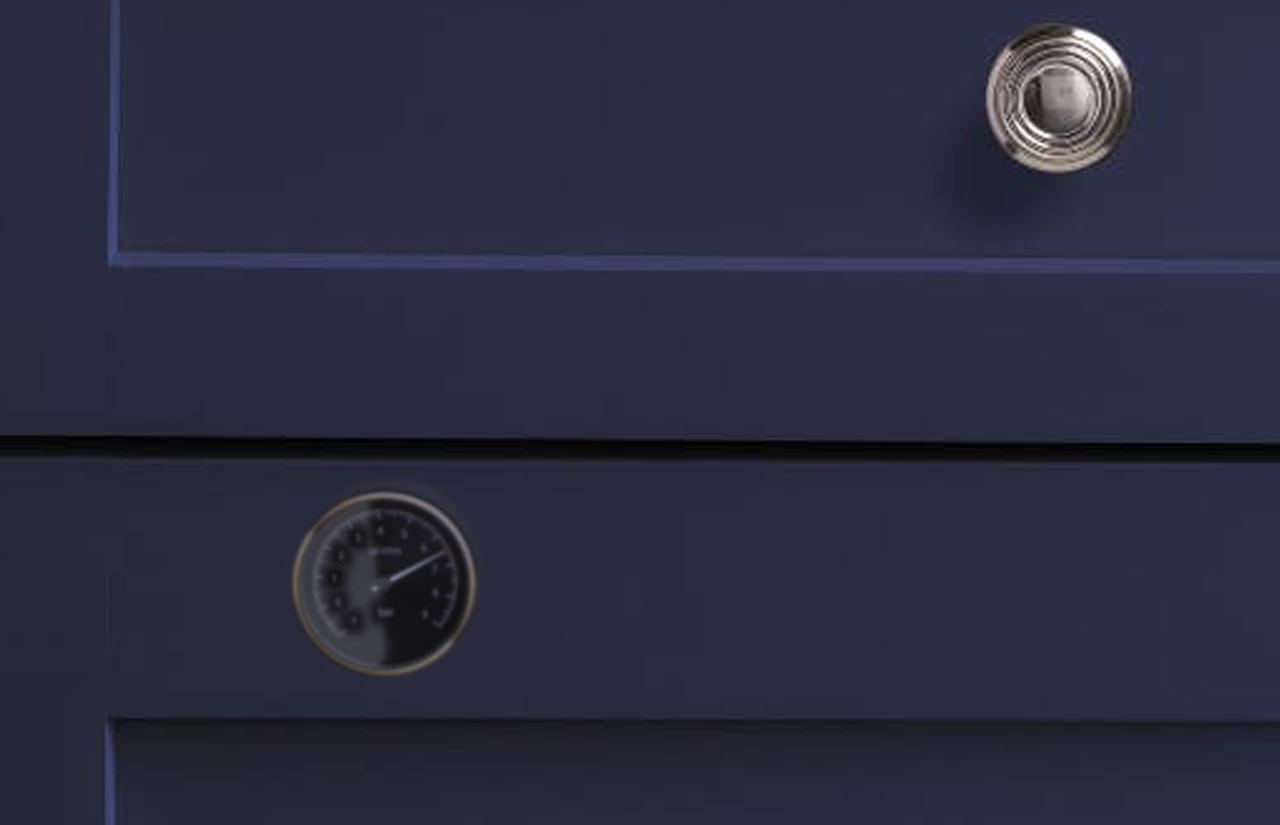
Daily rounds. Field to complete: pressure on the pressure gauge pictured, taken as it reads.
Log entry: 6.5 bar
